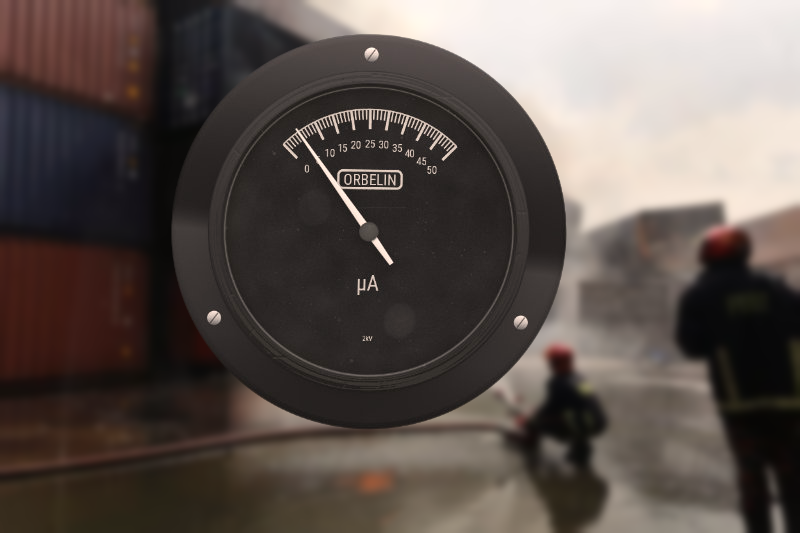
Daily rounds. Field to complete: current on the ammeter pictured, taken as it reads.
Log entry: 5 µA
